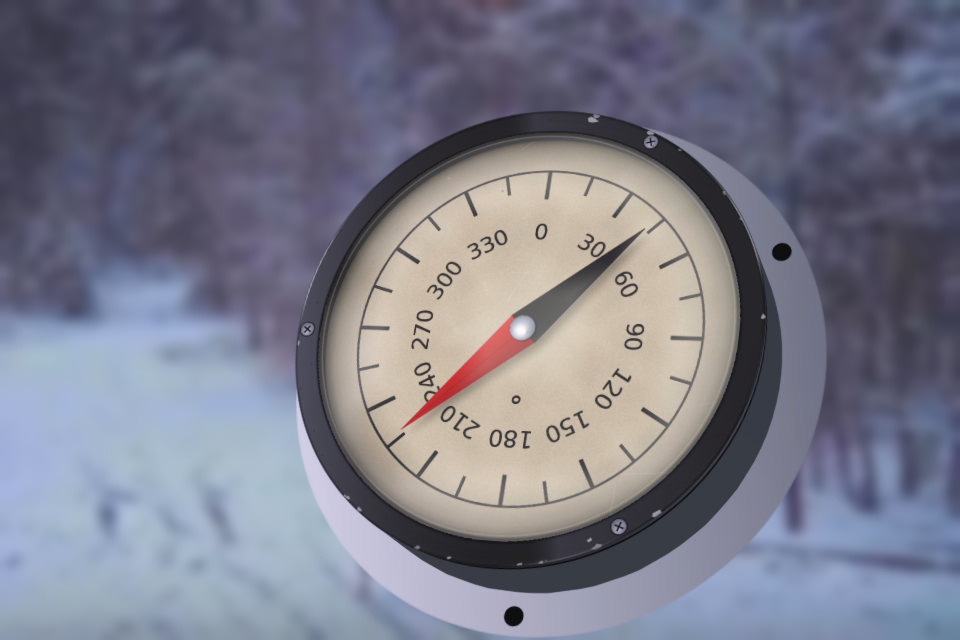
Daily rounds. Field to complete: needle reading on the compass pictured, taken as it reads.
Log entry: 225 °
